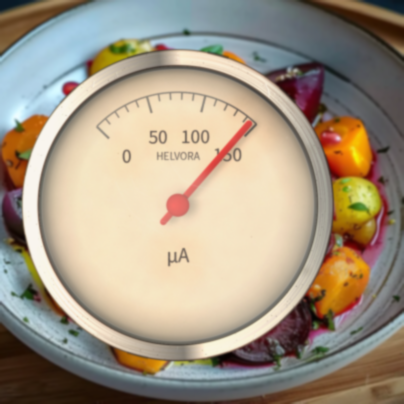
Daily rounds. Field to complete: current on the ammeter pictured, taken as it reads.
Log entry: 145 µA
